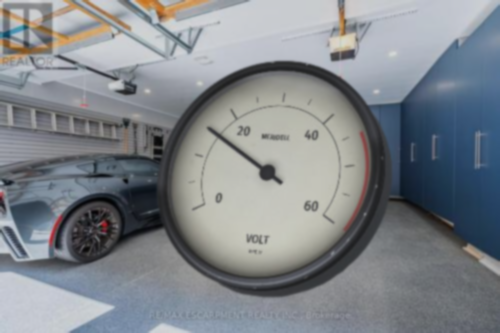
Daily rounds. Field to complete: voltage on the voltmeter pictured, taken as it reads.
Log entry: 15 V
